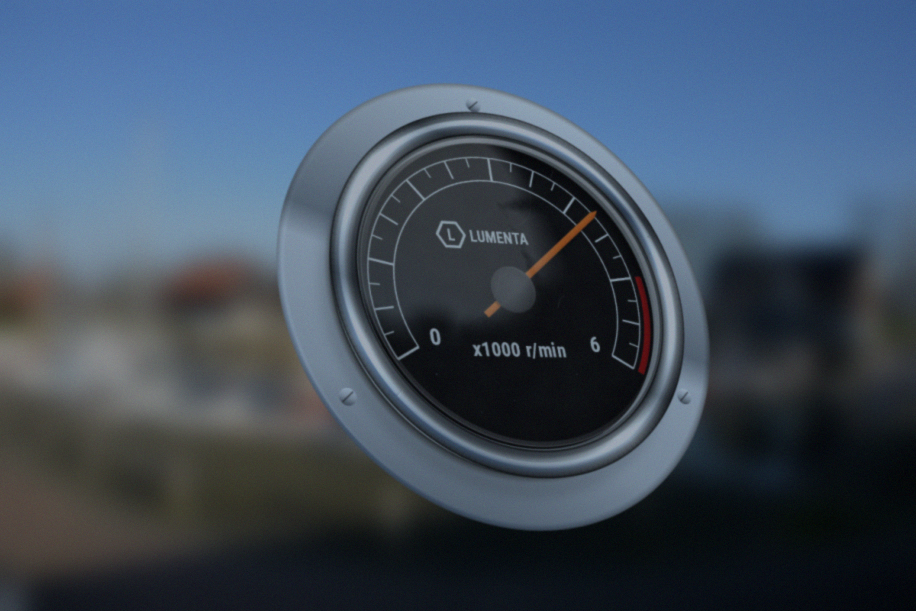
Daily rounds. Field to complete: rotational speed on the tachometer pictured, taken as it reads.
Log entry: 4250 rpm
